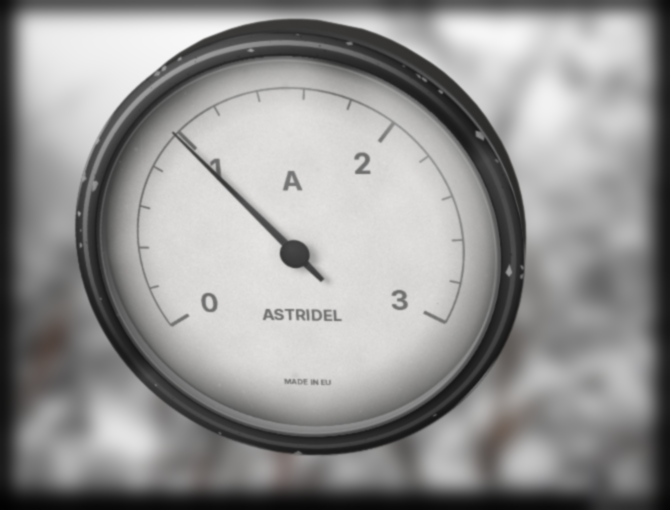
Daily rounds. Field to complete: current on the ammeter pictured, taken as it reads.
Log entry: 1 A
